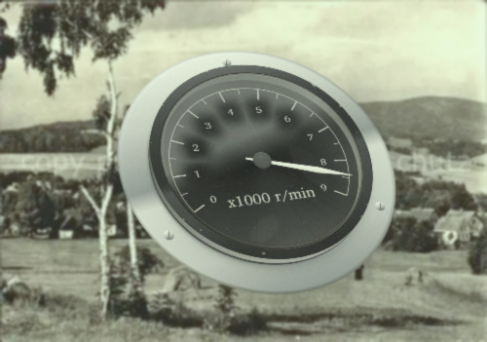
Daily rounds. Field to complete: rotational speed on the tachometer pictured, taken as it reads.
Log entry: 8500 rpm
